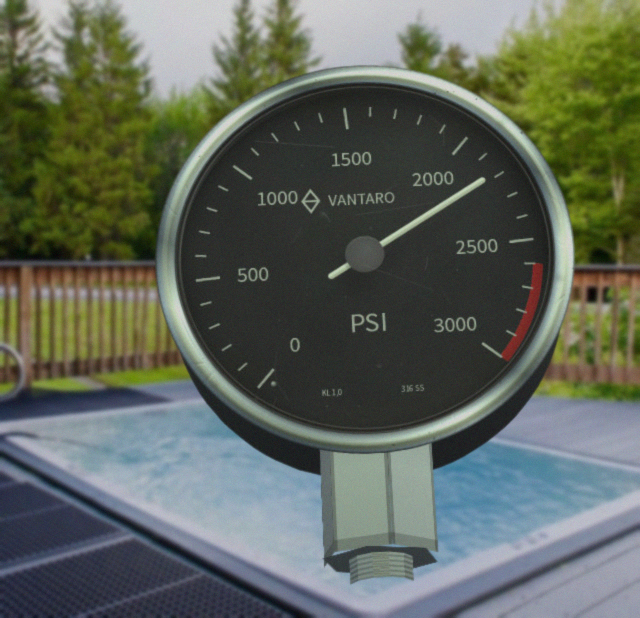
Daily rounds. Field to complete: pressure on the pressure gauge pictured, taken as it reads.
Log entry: 2200 psi
